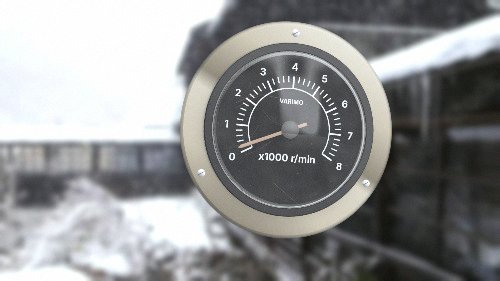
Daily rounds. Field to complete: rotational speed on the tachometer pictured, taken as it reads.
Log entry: 200 rpm
